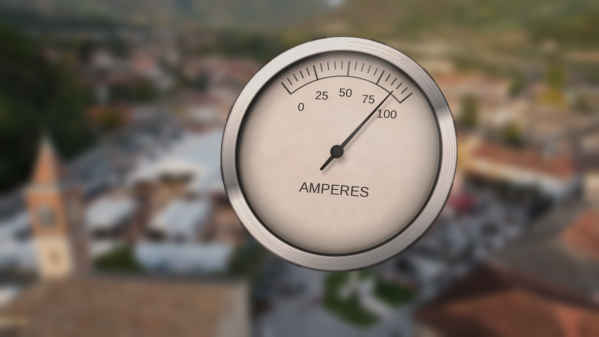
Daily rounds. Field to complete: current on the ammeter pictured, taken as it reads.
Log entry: 90 A
